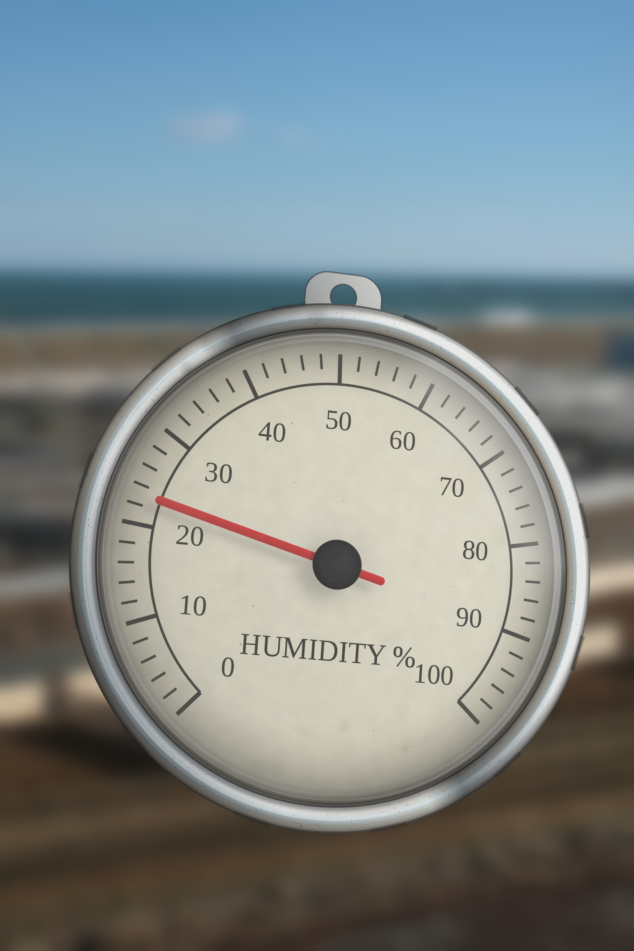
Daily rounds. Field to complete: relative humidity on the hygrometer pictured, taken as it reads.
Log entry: 23 %
